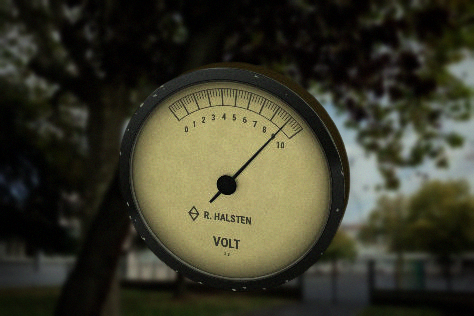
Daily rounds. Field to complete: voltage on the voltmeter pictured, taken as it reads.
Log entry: 9 V
